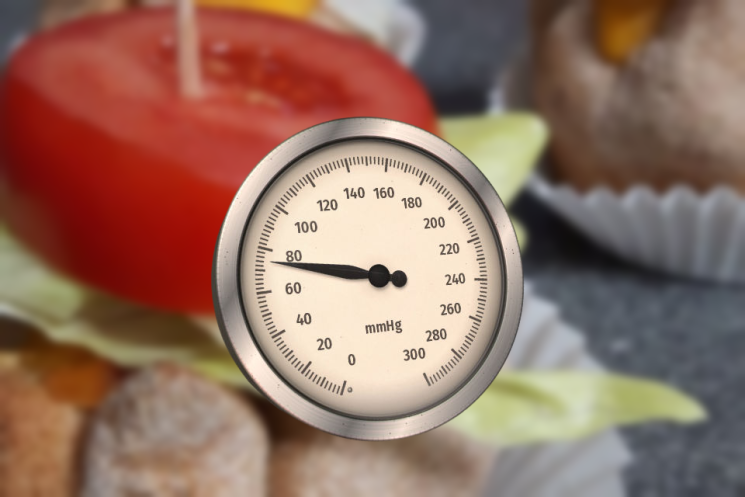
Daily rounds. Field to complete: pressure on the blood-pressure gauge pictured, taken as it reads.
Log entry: 74 mmHg
